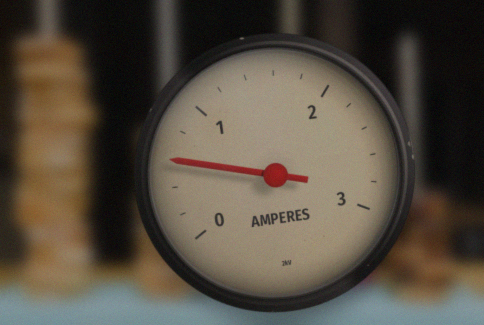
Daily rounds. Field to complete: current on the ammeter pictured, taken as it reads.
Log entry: 0.6 A
